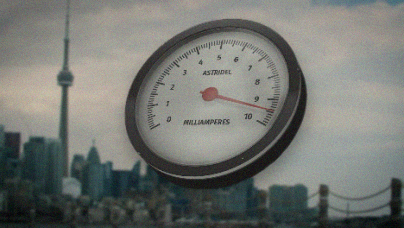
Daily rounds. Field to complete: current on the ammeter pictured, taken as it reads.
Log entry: 9.5 mA
